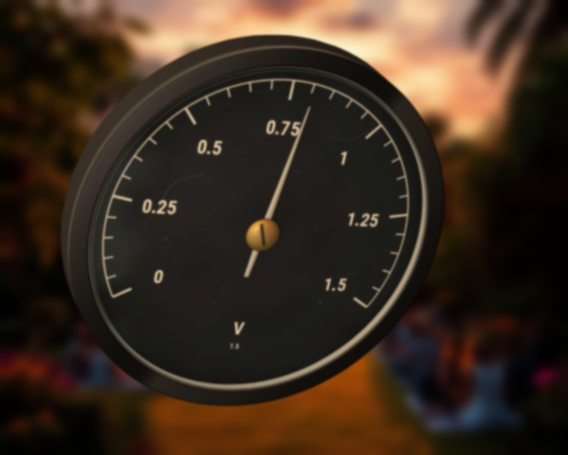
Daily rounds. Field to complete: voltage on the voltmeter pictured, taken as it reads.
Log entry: 0.8 V
